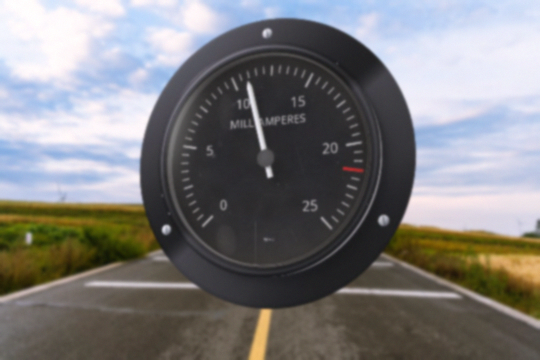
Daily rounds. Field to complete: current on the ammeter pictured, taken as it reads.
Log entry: 11 mA
